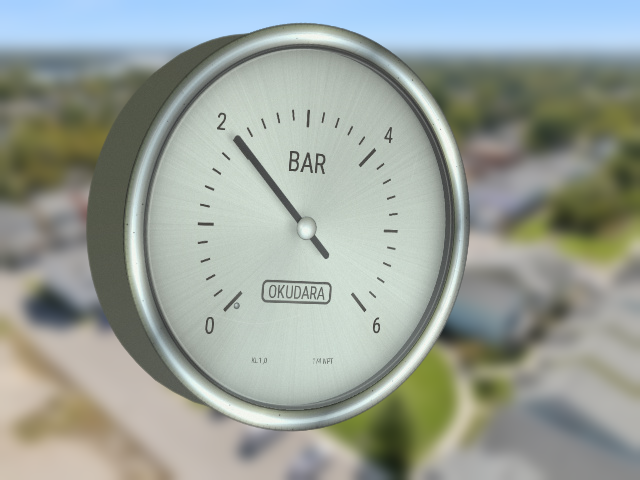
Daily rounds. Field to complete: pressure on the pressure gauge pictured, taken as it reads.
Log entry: 2 bar
